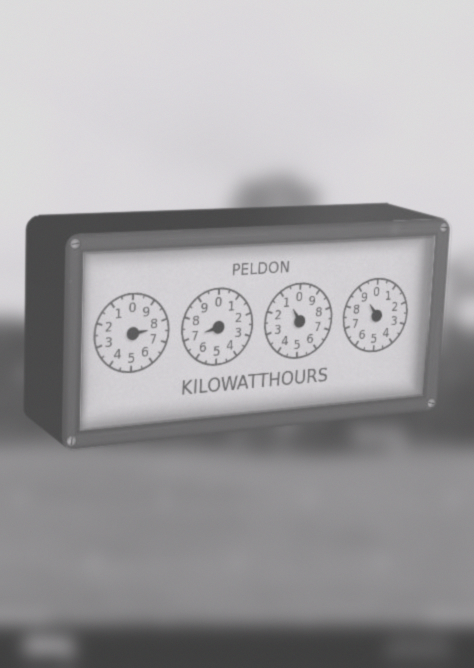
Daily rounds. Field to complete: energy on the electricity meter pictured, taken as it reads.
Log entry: 7709 kWh
